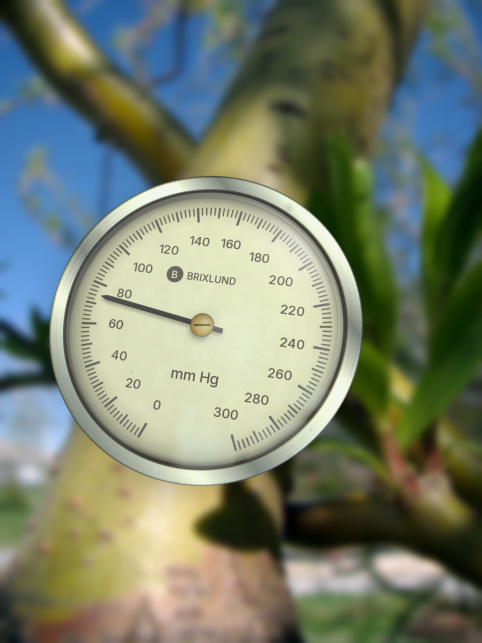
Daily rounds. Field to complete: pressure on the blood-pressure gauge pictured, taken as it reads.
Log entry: 74 mmHg
